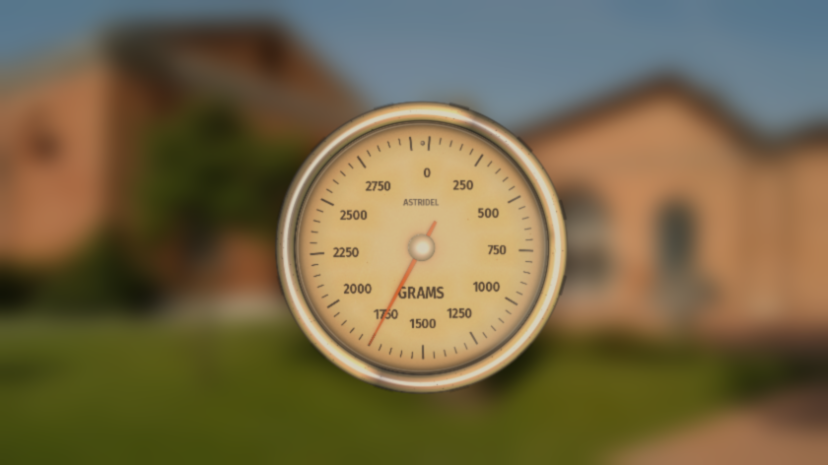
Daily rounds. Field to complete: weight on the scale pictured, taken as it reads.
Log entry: 1750 g
